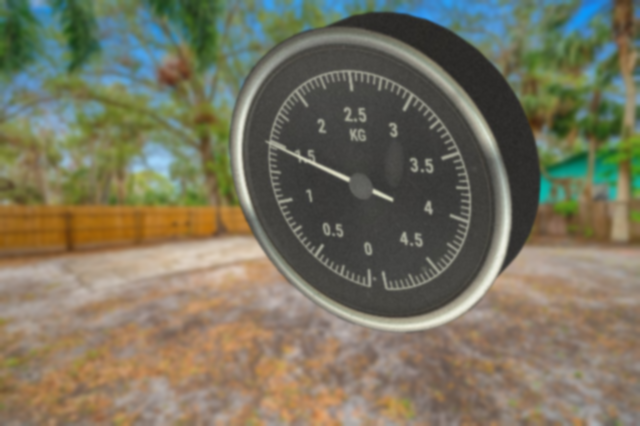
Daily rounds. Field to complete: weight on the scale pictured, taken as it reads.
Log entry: 1.5 kg
